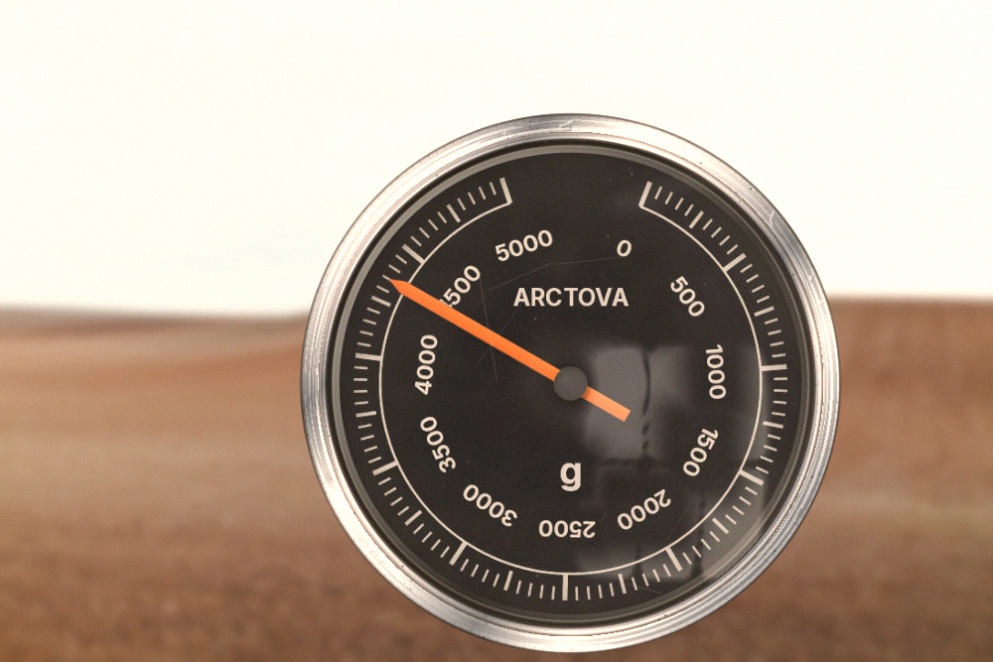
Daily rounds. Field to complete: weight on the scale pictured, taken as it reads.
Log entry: 4350 g
